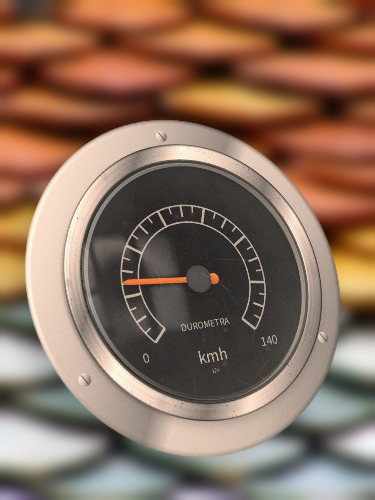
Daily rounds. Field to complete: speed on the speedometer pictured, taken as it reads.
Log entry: 25 km/h
